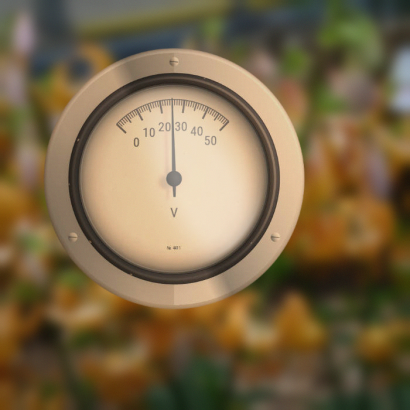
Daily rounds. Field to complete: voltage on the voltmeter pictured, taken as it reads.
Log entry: 25 V
